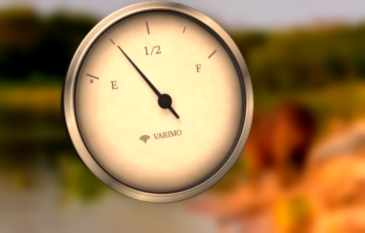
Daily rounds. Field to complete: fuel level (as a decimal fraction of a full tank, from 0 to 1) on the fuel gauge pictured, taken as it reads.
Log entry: 0.25
